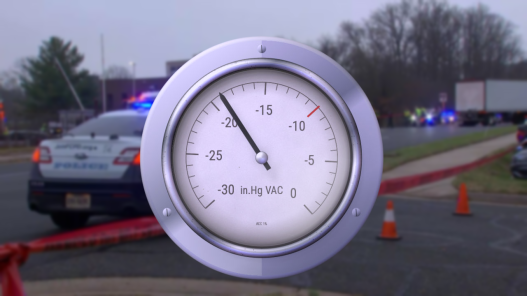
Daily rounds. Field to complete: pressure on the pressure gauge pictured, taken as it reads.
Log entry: -19 inHg
